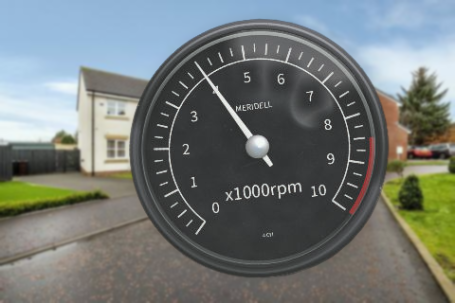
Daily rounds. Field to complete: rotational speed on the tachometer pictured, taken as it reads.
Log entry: 4000 rpm
